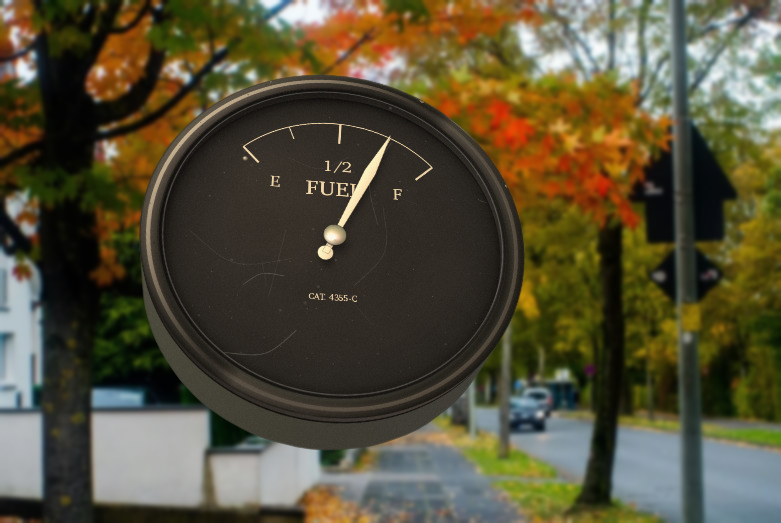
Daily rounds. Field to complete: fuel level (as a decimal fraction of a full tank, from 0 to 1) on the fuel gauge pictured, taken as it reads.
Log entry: 0.75
